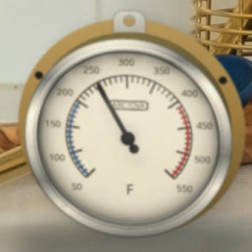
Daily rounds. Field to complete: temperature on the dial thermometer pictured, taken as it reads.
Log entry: 250 °F
